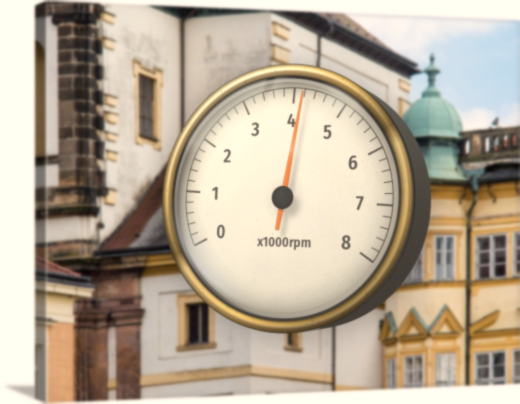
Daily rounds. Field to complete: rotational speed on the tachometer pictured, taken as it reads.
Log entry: 4200 rpm
